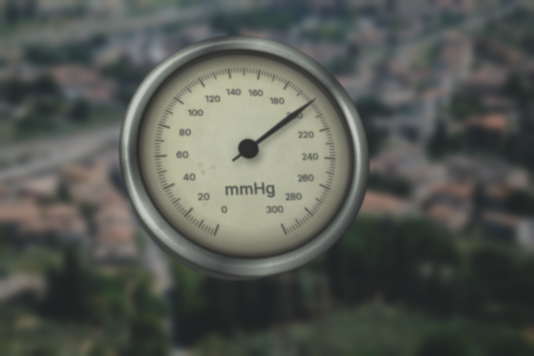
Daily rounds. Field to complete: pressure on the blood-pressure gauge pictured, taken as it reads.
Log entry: 200 mmHg
